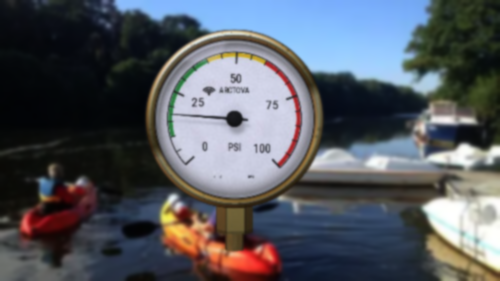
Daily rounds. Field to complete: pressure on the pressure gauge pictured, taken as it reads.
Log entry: 17.5 psi
